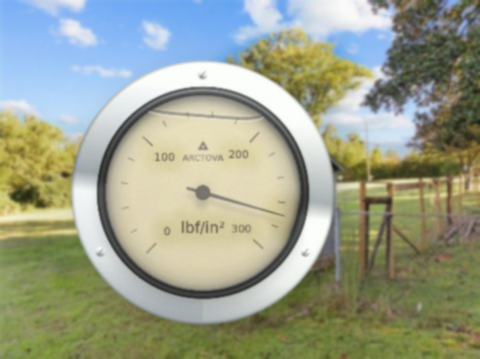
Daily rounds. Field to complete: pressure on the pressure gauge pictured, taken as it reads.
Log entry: 270 psi
